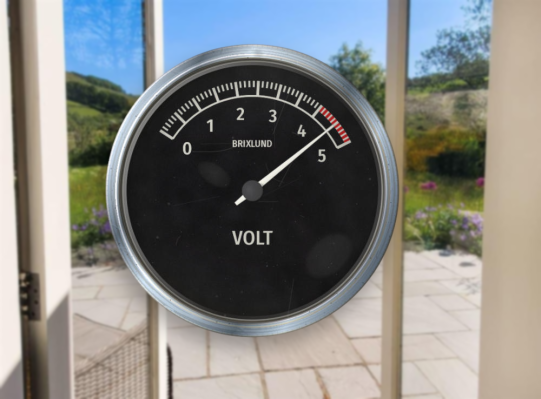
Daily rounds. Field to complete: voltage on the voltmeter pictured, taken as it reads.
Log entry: 4.5 V
